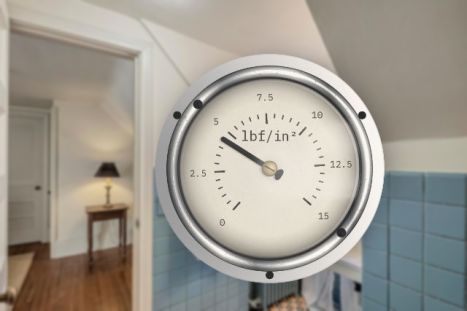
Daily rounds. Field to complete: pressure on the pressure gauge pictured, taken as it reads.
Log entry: 4.5 psi
